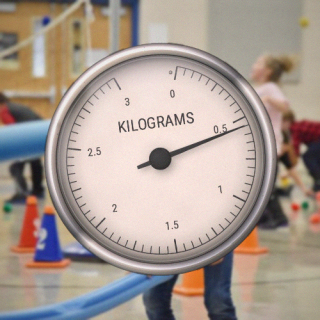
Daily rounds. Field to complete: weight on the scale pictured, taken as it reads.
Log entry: 0.55 kg
